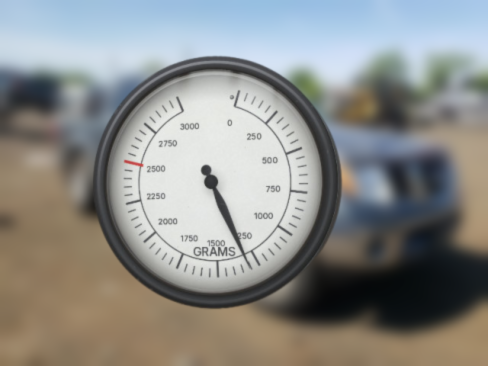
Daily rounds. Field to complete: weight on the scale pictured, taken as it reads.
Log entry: 1300 g
